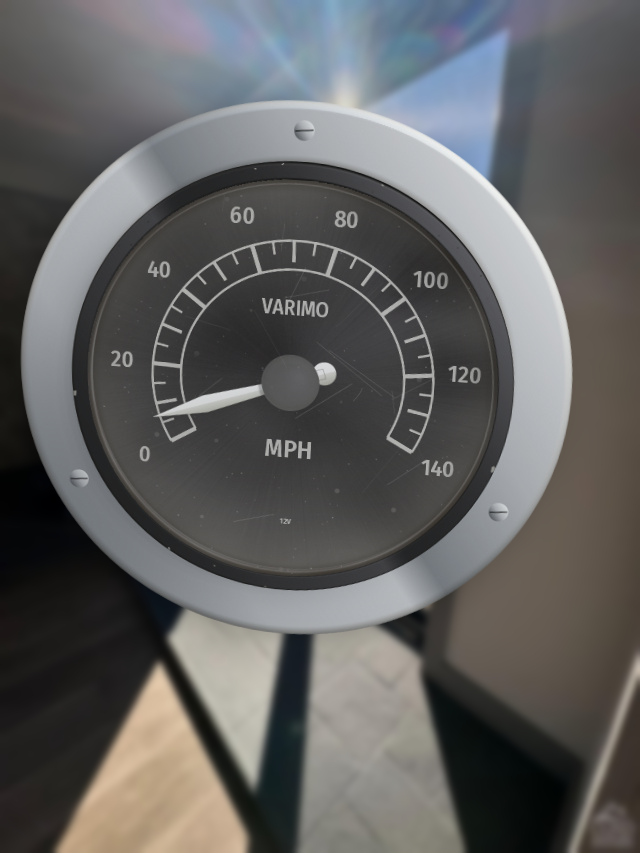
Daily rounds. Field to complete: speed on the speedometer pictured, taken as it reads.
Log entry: 7.5 mph
